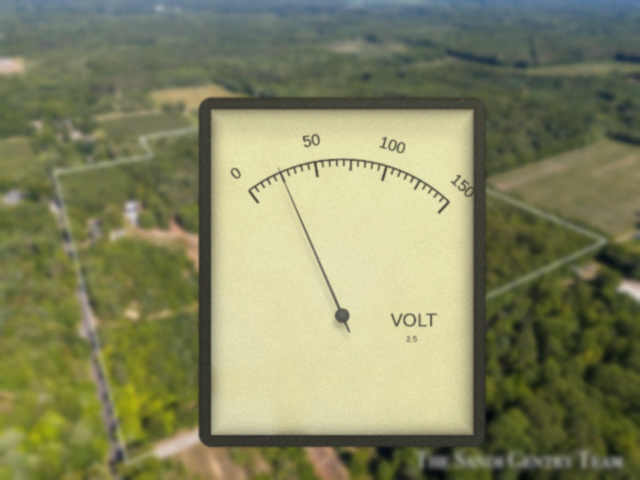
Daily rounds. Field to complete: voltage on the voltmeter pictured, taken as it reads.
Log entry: 25 V
